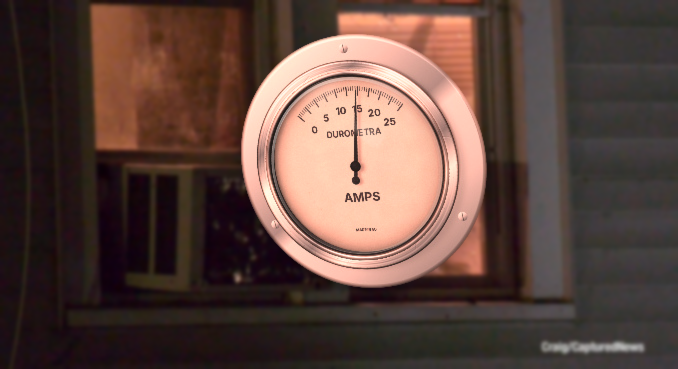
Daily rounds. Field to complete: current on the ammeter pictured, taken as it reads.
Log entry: 15 A
